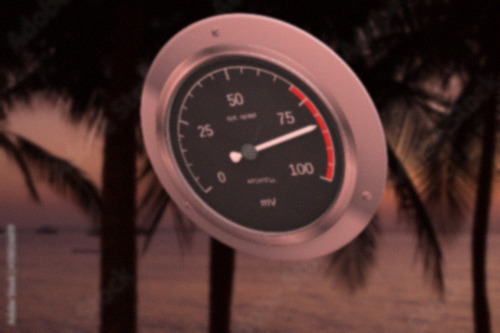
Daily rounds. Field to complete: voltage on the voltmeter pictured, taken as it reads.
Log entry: 82.5 mV
